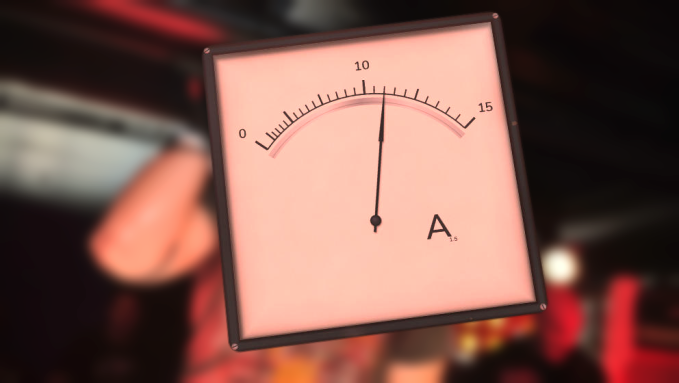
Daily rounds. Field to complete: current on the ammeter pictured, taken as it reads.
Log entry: 11 A
